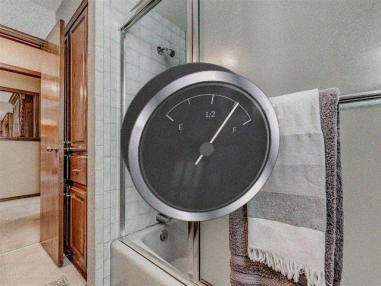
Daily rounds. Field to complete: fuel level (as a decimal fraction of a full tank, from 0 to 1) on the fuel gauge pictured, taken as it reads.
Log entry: 0.75
